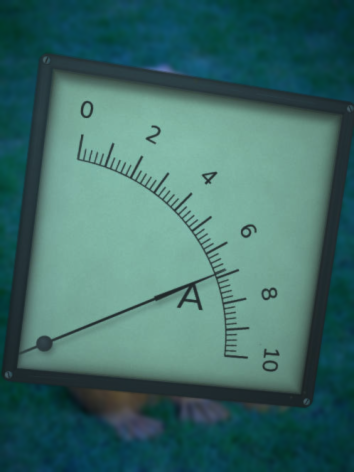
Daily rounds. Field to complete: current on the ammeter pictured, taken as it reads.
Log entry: 6.8 A
